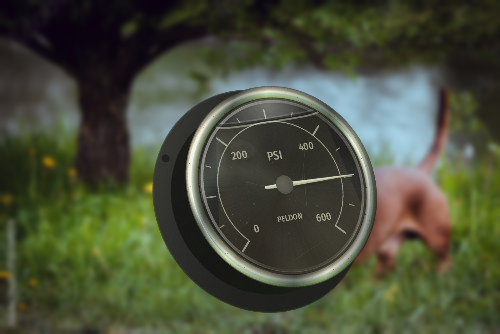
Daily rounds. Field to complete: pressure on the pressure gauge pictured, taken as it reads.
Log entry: 500 psi
